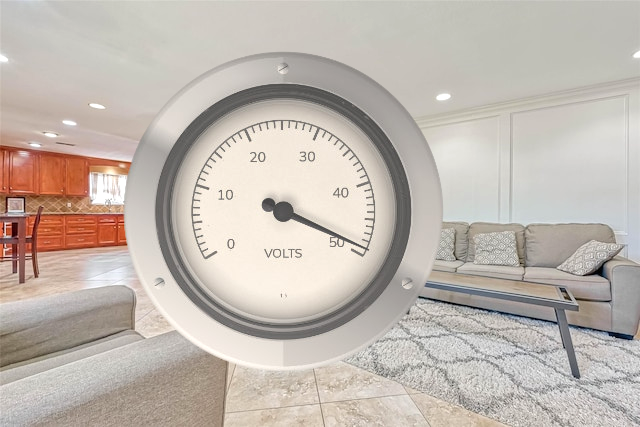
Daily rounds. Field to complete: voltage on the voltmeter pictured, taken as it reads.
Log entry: 49 V
